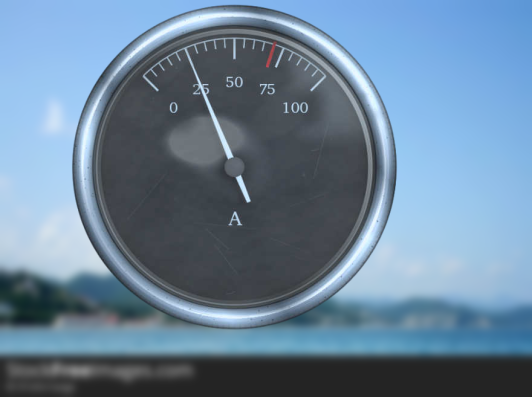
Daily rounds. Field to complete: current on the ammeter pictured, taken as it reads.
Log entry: 25 A
